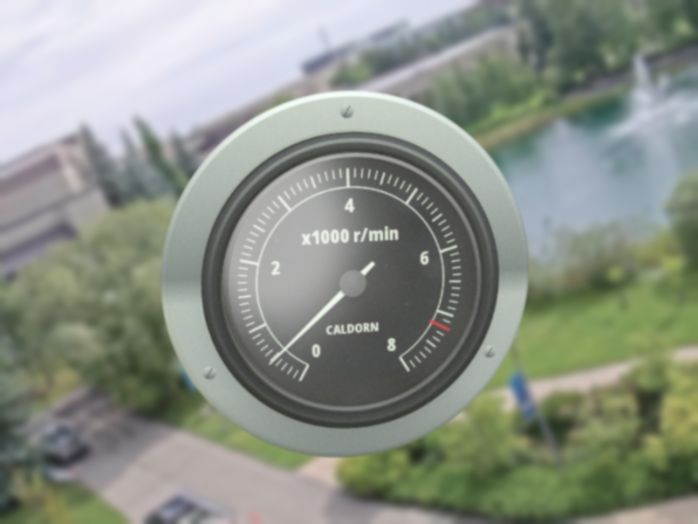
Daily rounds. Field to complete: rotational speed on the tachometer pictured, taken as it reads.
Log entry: 500 rpm
